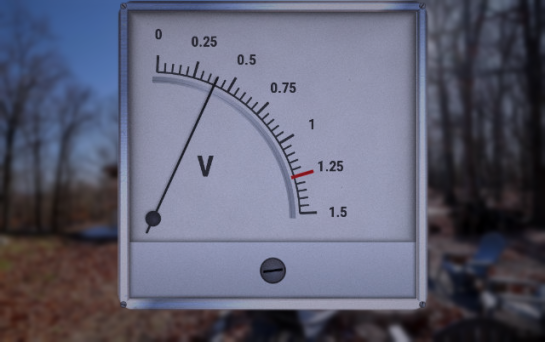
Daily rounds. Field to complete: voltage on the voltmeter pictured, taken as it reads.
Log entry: 0.4 V
